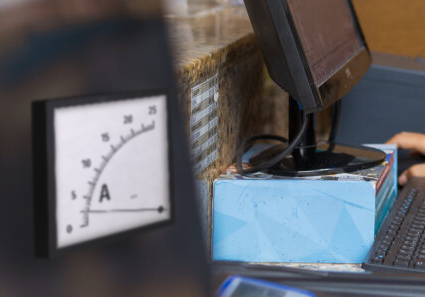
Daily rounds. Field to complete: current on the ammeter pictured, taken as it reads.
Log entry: 2.5 A
